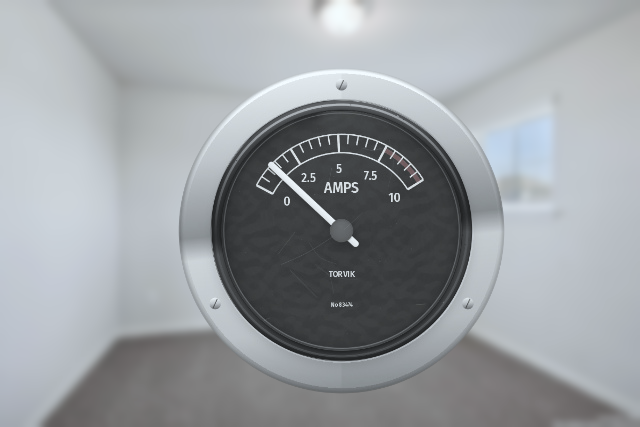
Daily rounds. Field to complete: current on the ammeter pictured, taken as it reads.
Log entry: 1.25 A
